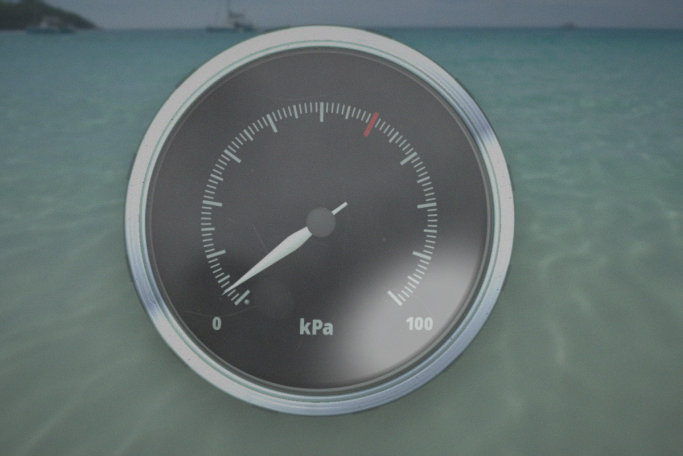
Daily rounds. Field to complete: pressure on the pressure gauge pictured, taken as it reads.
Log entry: 3 kPa
